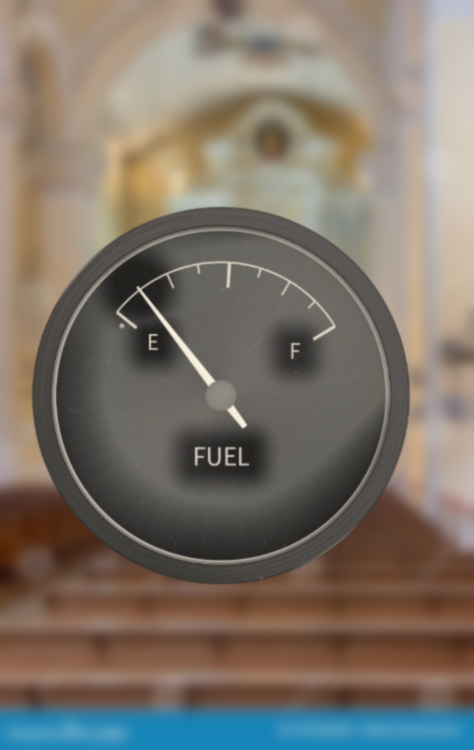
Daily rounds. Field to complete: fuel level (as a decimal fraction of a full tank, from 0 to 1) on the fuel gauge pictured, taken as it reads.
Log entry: 0.125
